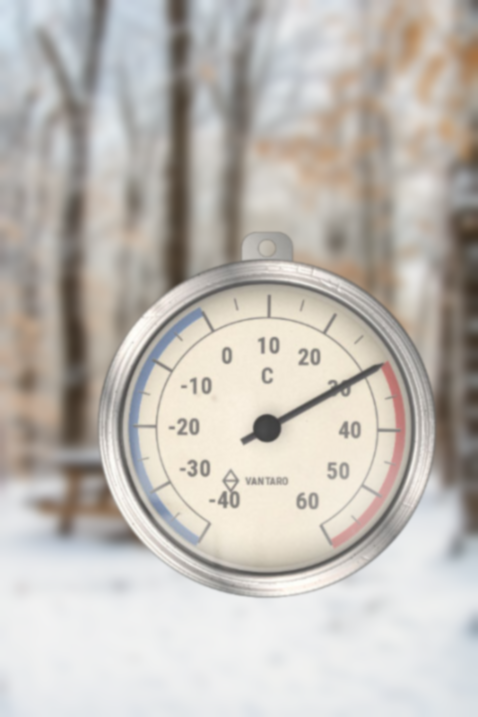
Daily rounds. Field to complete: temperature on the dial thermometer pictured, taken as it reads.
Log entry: 30 °C
